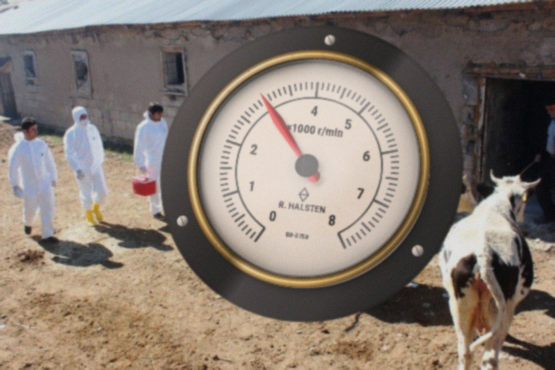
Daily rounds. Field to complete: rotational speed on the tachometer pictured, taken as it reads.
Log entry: 3000 rpm
